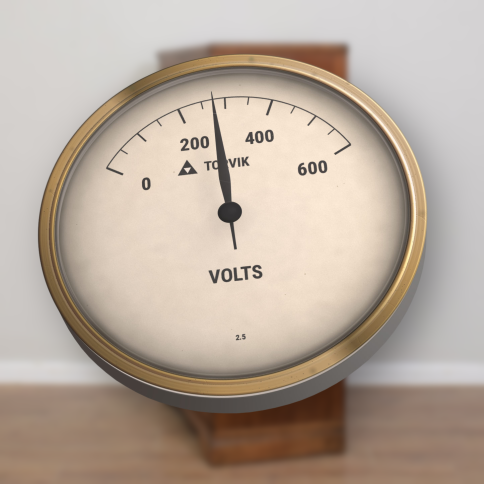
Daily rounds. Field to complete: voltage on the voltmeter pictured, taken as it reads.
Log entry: 275 V
